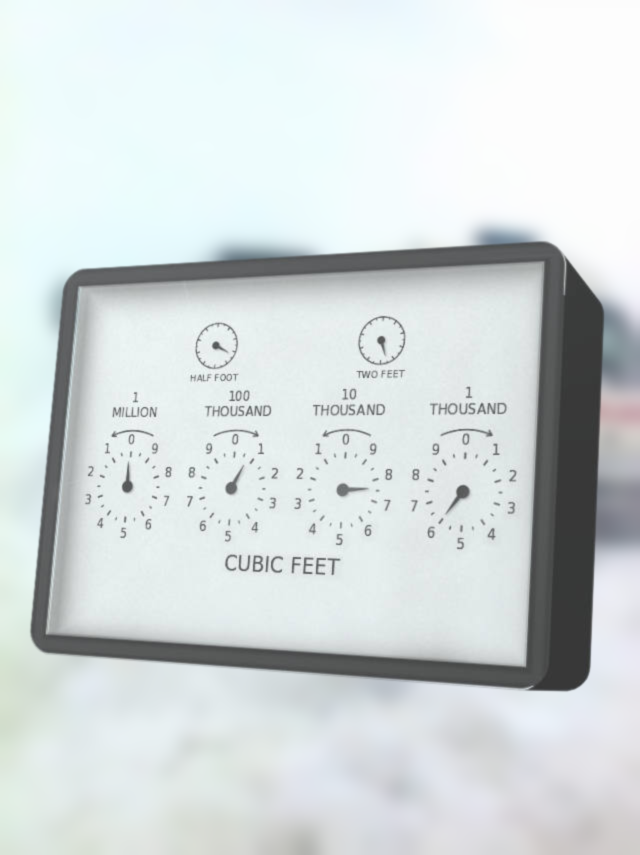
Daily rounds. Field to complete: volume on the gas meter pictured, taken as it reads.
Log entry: 7600 ft³
